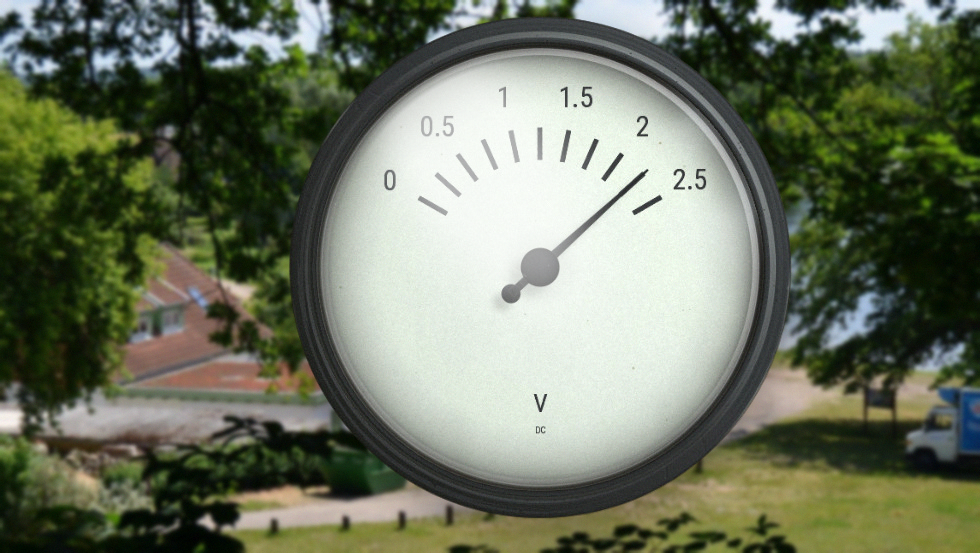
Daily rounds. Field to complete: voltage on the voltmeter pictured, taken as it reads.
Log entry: 2.25 V
